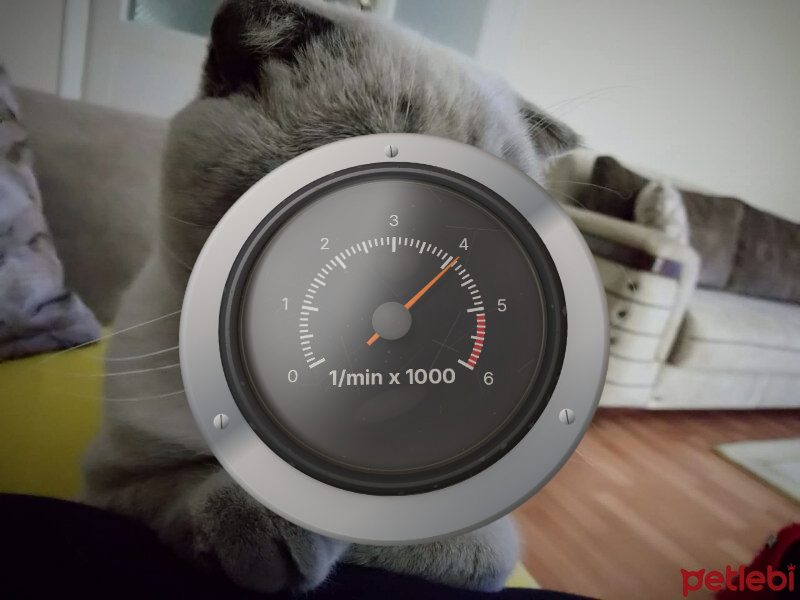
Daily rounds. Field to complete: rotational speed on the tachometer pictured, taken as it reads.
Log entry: 4100 rpm
